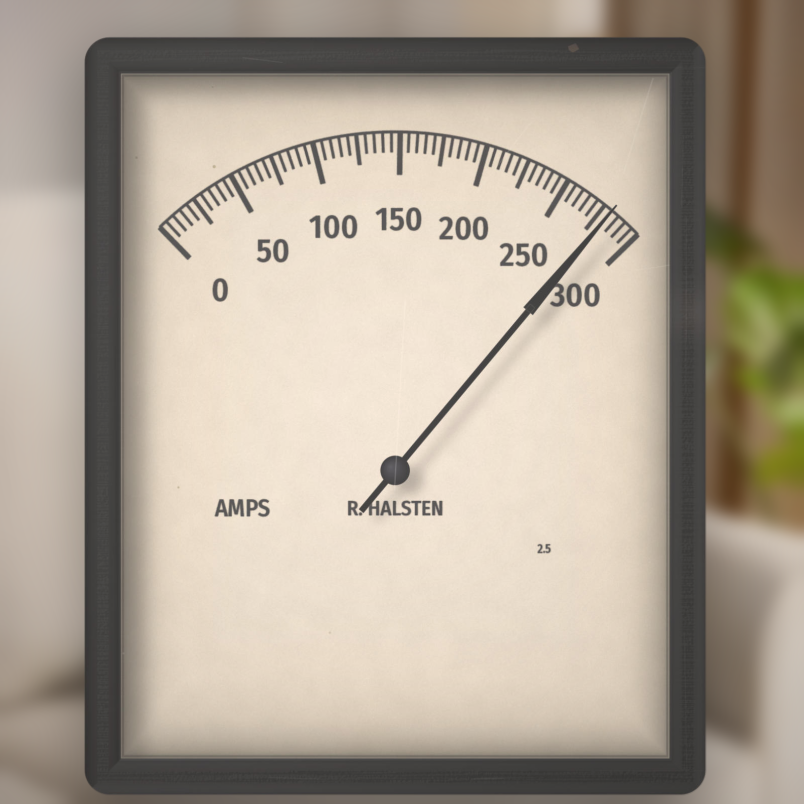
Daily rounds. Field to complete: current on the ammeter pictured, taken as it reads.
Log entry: 280 A
